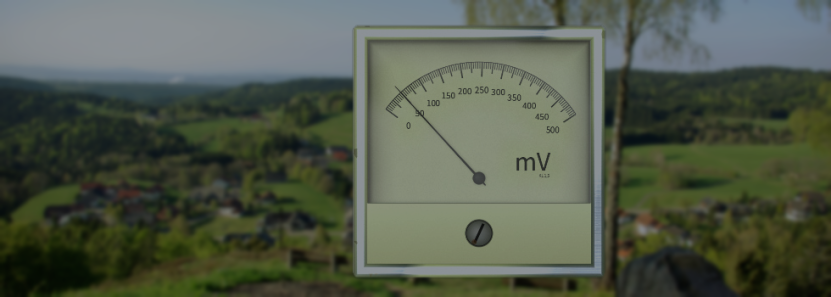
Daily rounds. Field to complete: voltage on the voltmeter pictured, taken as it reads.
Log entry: 50 mV
